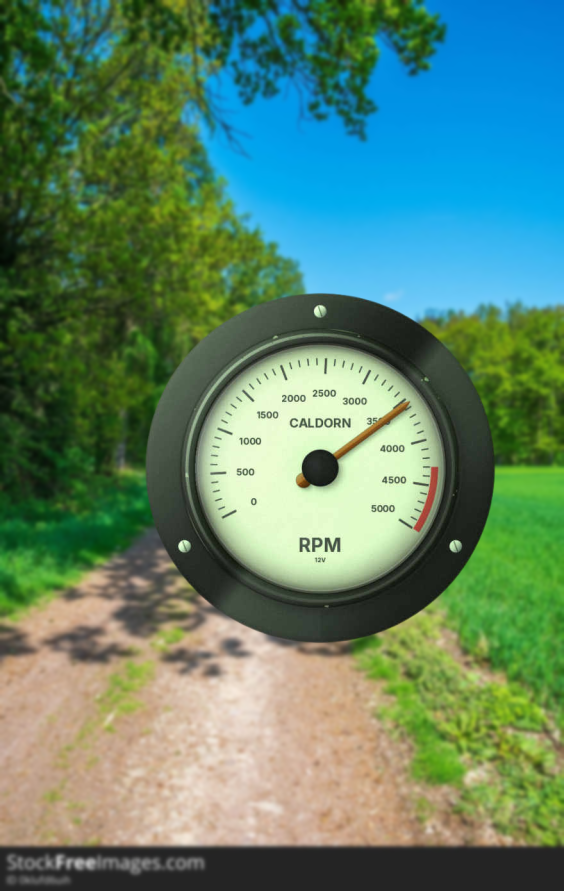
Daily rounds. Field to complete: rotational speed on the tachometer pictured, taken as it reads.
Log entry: 3550 rpm
